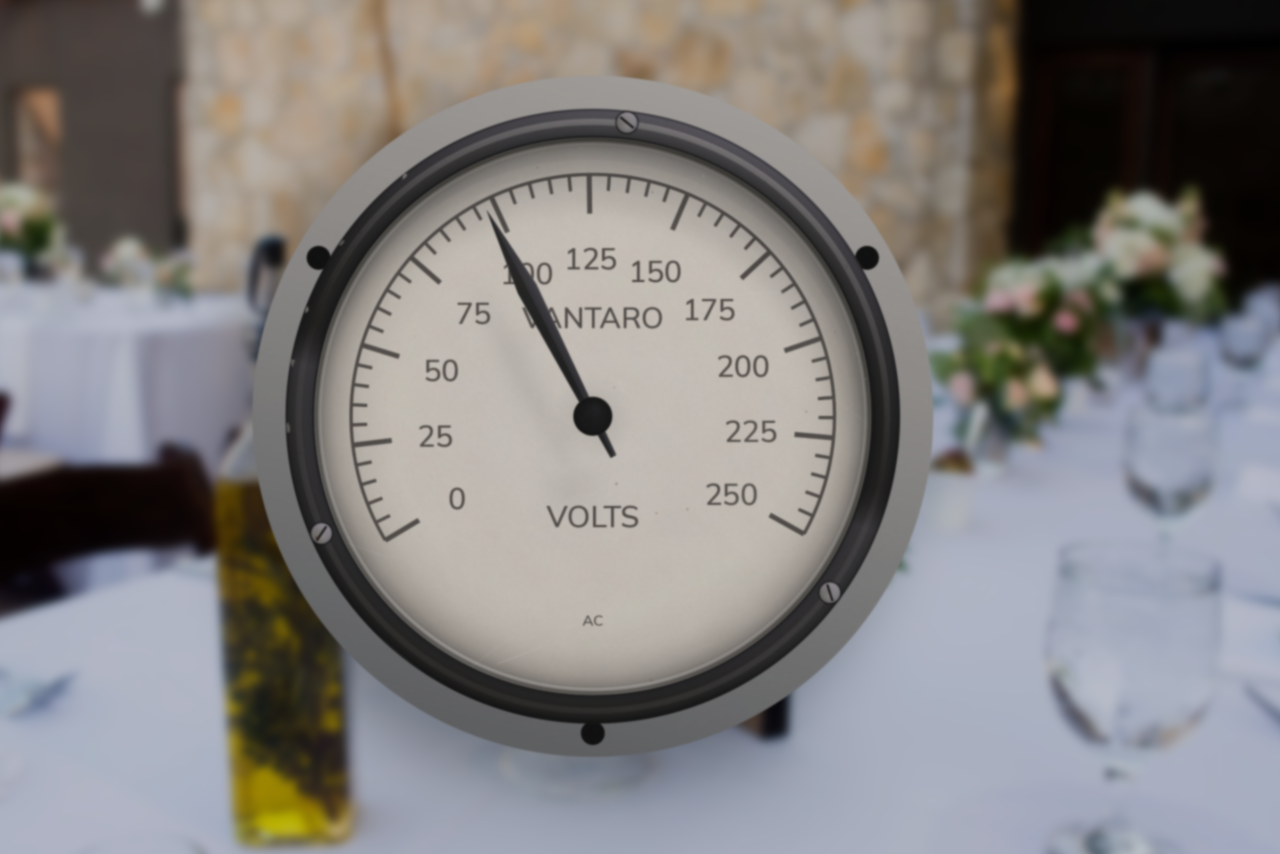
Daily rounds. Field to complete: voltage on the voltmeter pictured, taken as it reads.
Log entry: 97.5 V
